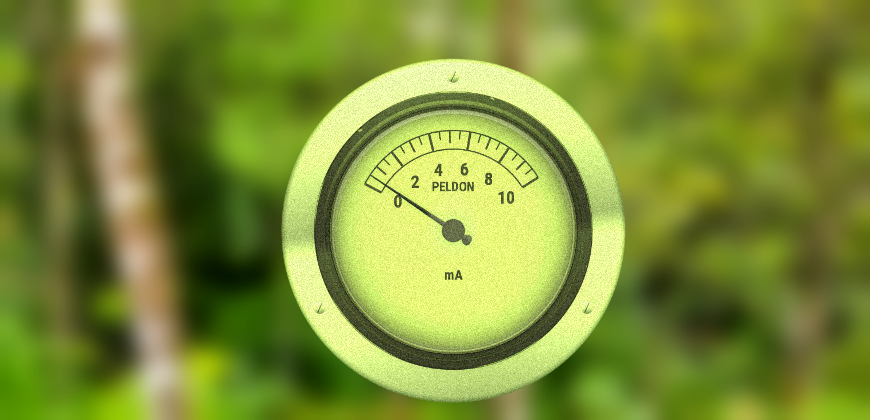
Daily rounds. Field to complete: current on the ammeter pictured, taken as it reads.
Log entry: 0.5 mA
